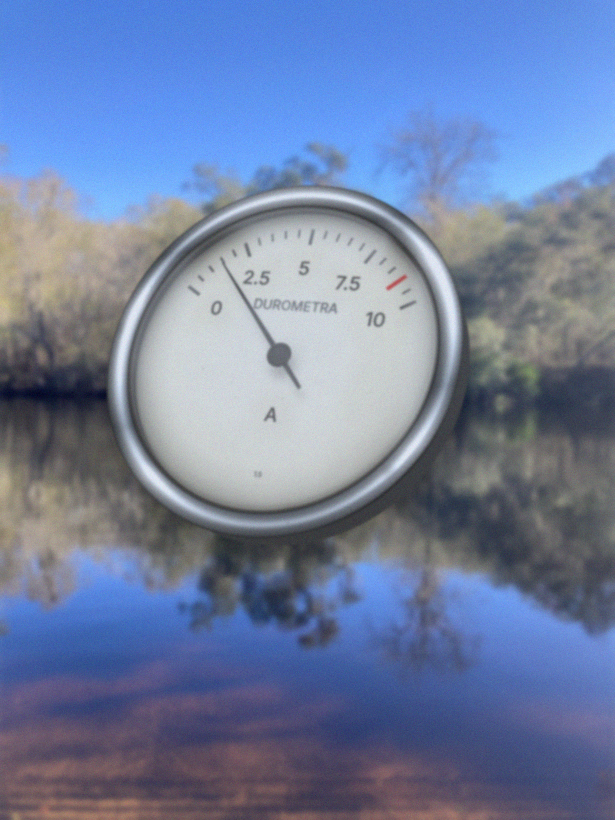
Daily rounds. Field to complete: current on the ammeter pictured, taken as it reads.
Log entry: 1.5 A
